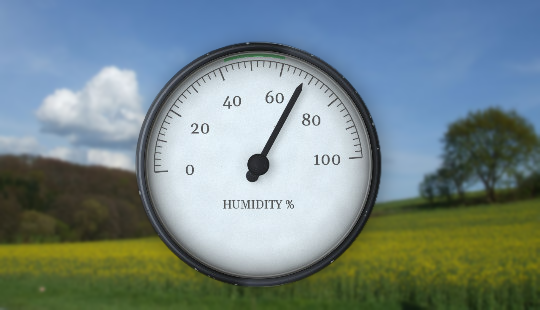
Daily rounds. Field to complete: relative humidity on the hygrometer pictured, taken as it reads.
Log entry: 68 %
